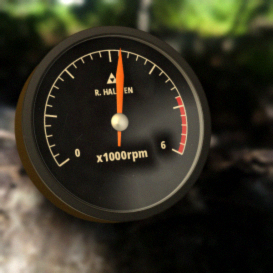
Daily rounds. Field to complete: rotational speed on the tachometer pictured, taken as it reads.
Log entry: 3200 rpm
